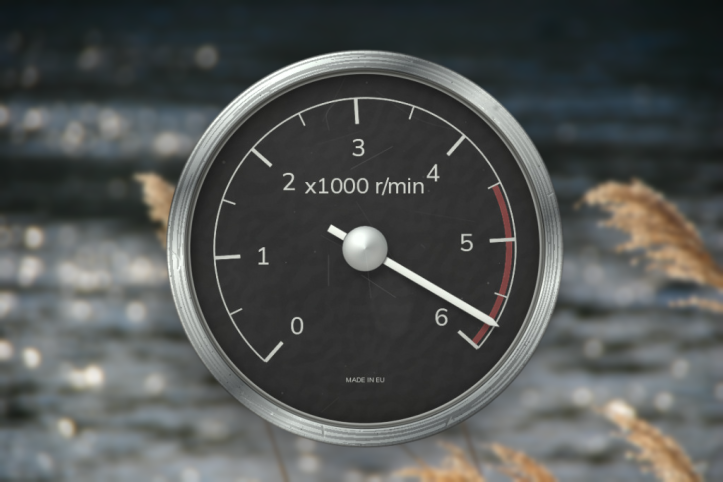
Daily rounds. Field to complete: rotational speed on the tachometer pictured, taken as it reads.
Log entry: 5750 rpm
